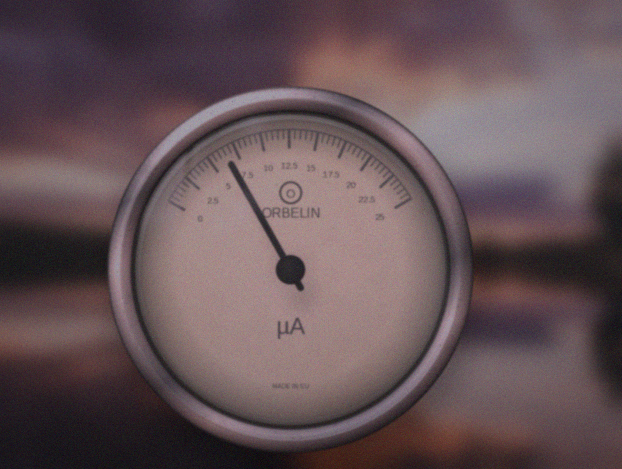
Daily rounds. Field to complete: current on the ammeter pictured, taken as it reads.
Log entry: 6.5 µA
